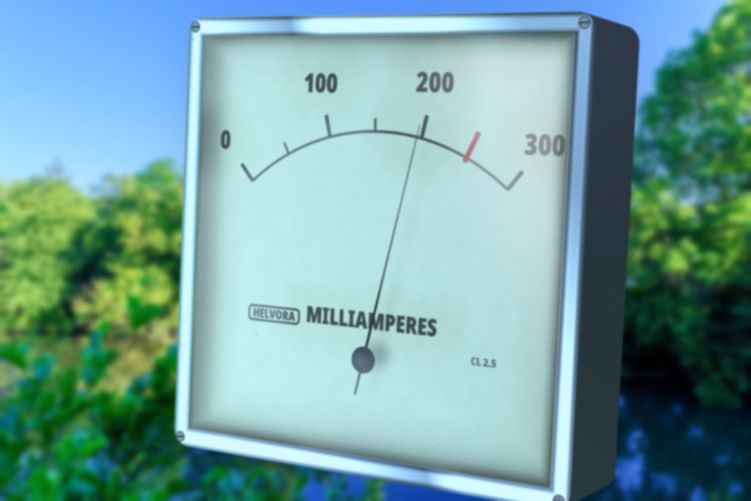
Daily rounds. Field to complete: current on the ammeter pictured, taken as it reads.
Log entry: 200 mA
